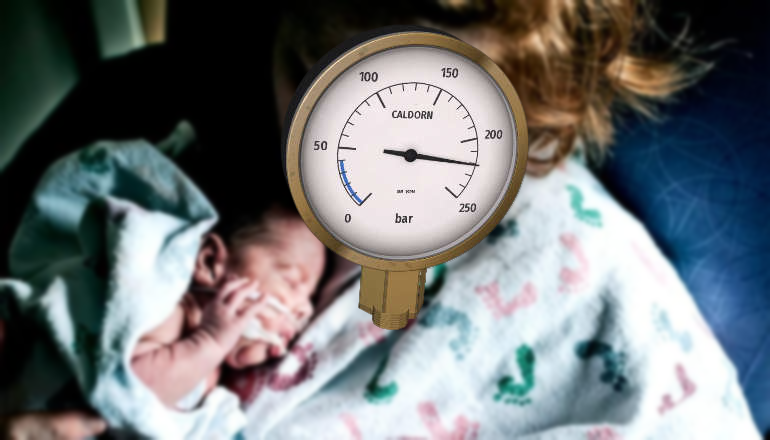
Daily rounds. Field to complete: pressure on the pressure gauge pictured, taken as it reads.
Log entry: 220 bar
